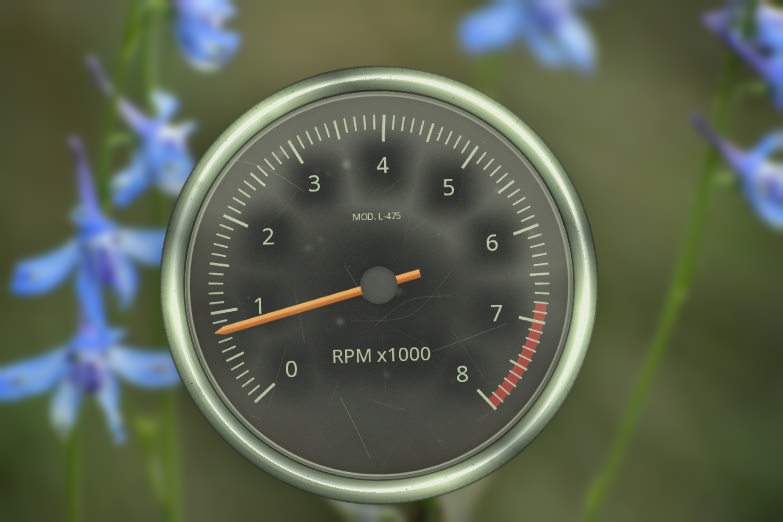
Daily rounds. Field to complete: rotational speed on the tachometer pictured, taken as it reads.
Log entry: 800 rpm
